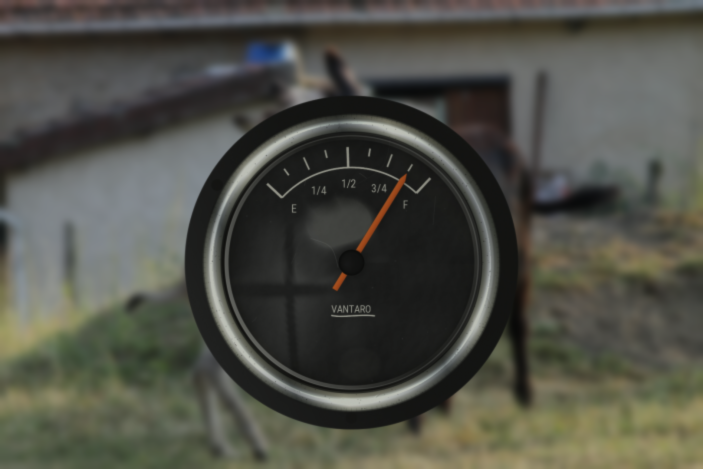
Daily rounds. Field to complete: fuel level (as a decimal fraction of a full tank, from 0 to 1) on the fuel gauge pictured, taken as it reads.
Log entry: 0.875
